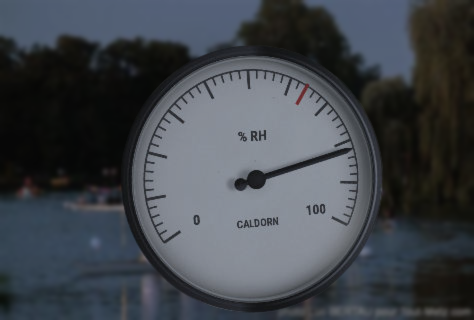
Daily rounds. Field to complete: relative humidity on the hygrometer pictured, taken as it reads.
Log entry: 82 %
